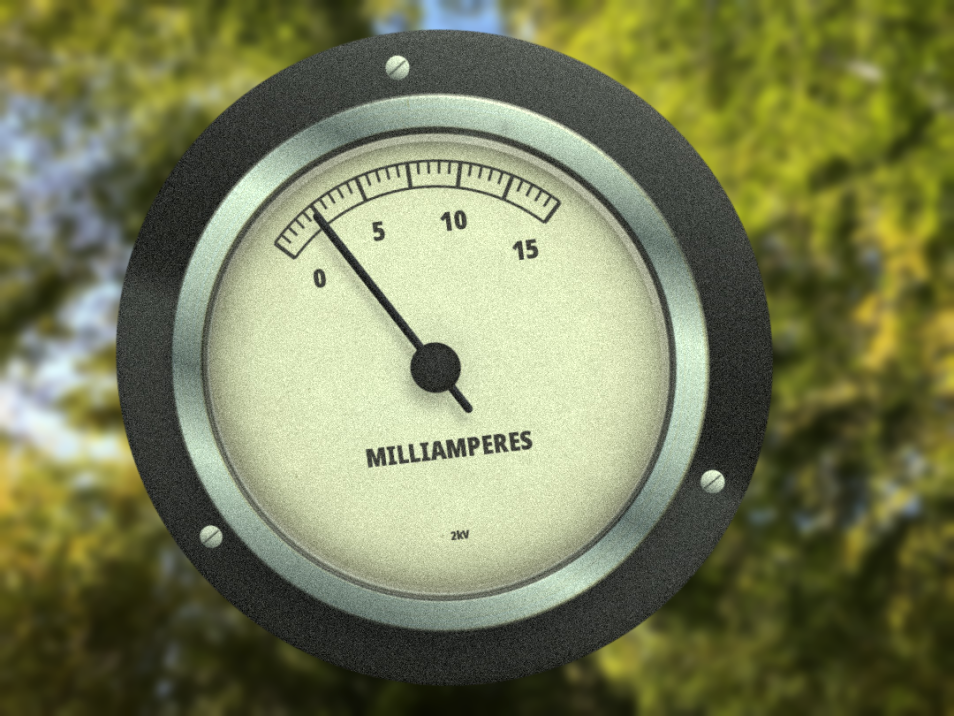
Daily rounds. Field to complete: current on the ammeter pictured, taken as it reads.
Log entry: 2.5 mA
